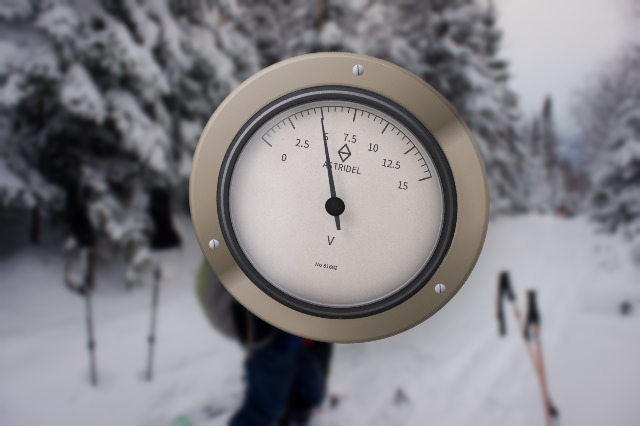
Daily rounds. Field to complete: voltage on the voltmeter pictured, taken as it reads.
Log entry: 5 V
